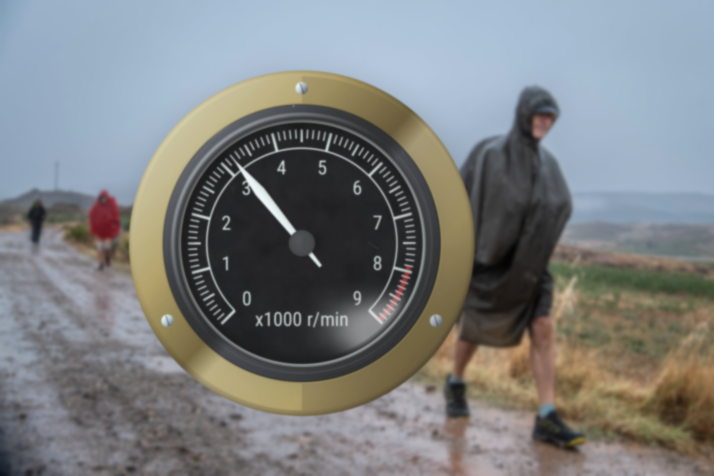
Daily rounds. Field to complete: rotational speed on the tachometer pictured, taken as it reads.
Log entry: 3200 rpm
